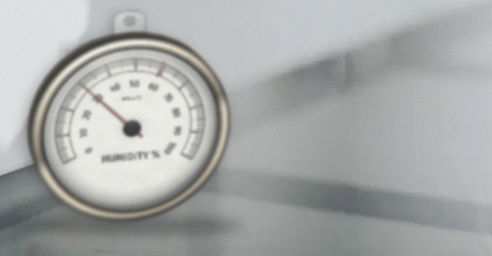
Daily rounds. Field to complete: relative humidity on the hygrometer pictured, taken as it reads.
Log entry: 30 %
